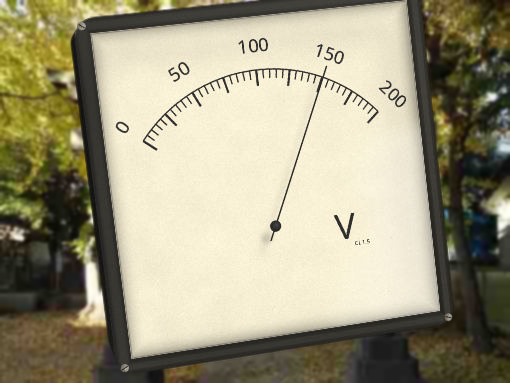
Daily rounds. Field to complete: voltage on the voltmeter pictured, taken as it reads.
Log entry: 150 V
